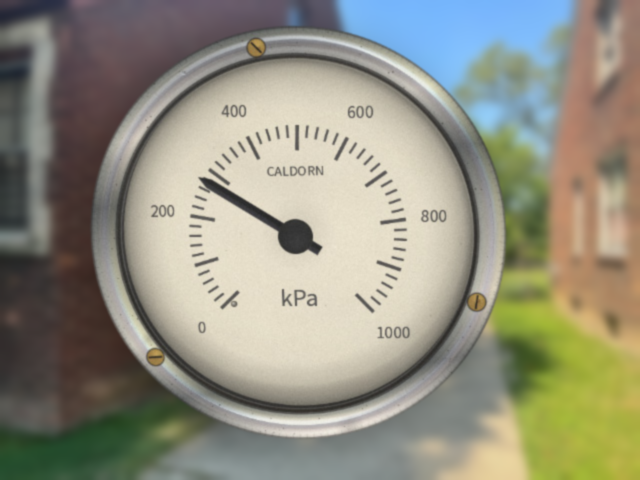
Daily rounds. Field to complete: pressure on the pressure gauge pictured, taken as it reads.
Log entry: 280 kPa
